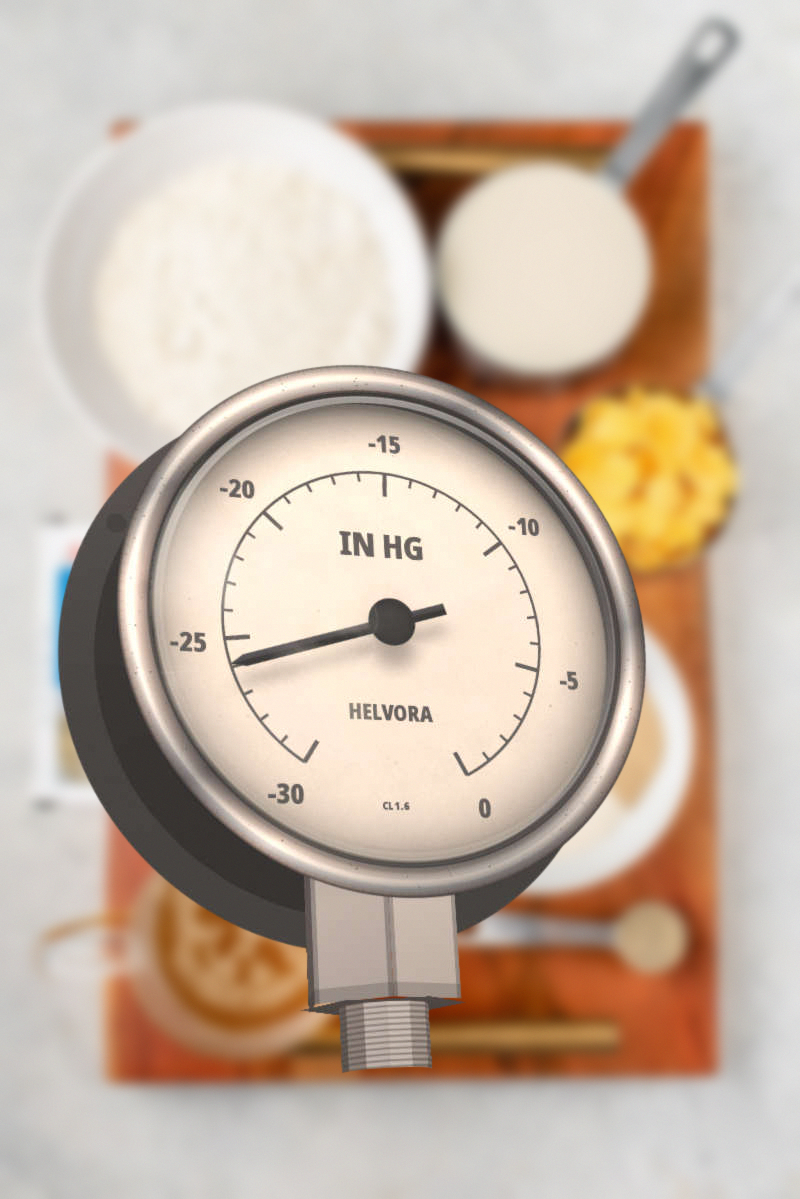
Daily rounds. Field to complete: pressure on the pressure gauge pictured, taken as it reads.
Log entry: -26 inHg
